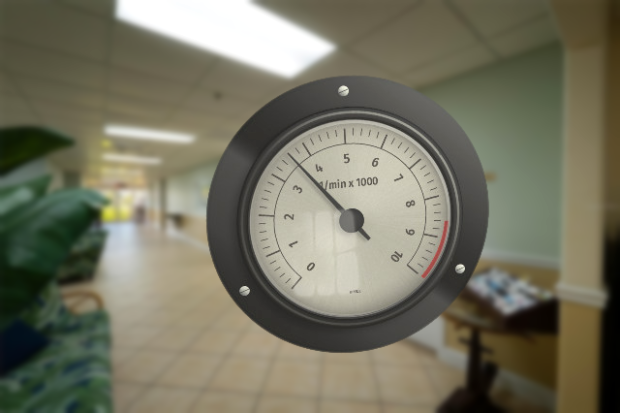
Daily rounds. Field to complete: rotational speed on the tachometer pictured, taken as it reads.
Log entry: 3600 rpm
